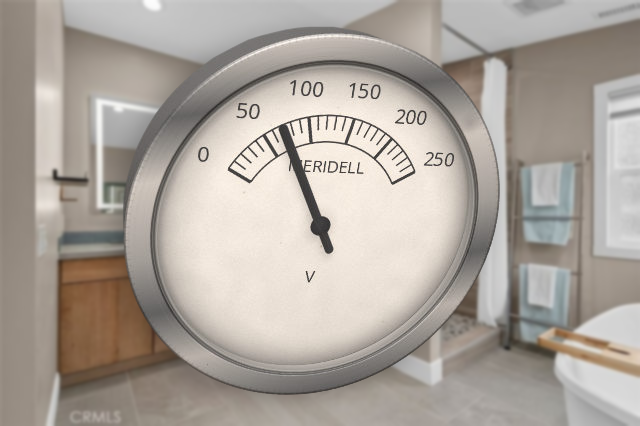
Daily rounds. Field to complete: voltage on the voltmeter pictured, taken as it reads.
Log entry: 70 V
